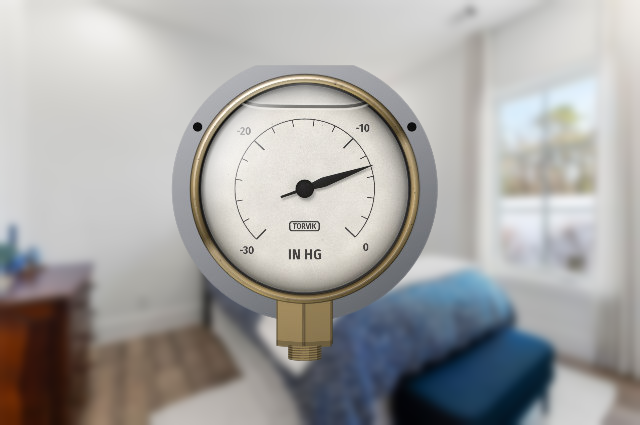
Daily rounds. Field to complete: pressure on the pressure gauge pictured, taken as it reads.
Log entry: -7 inHg
